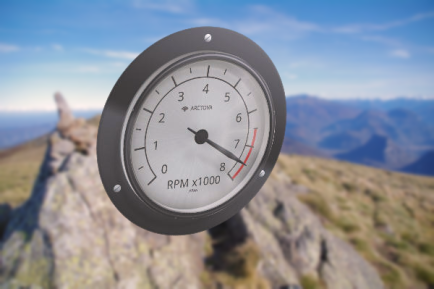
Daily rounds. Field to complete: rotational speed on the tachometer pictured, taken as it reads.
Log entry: 7500 rpm
